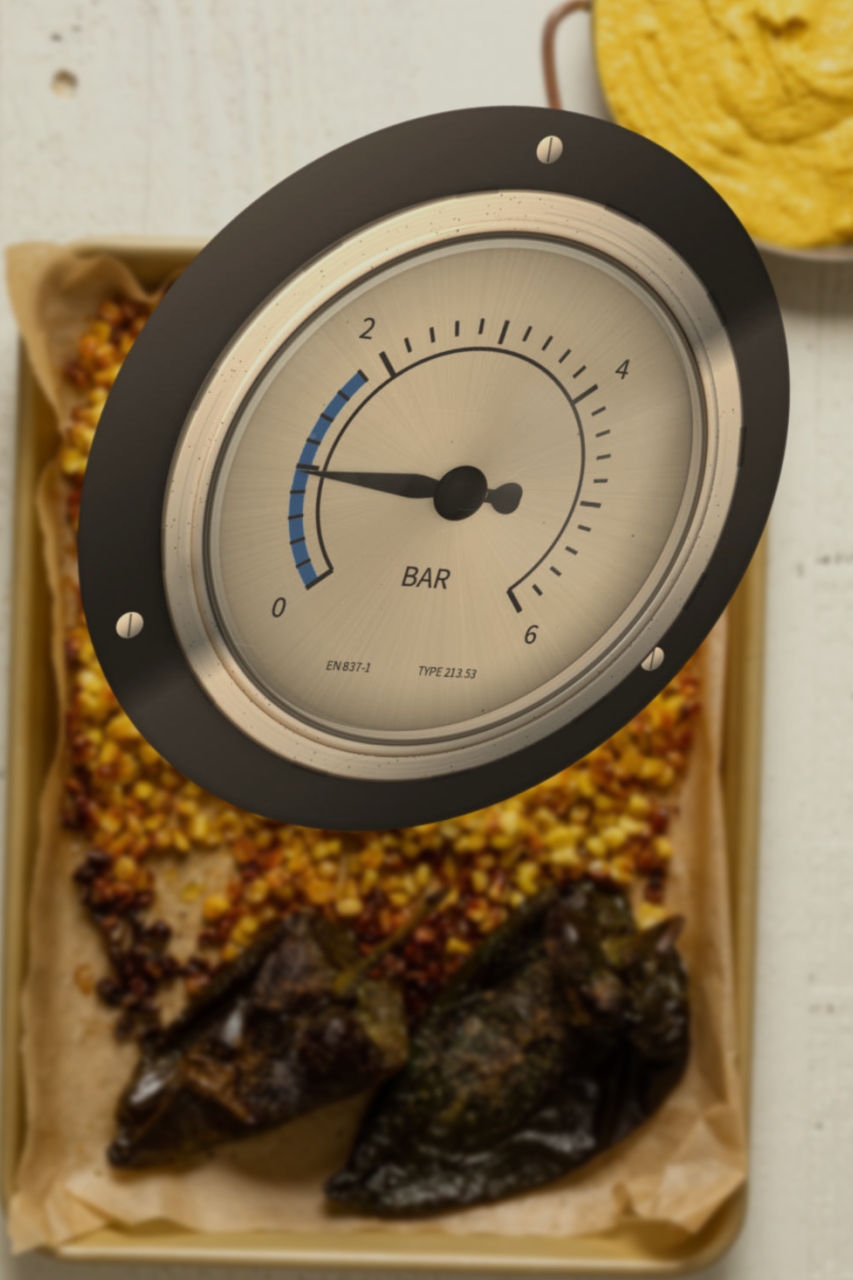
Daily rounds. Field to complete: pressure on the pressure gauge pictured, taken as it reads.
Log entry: 1 bar
